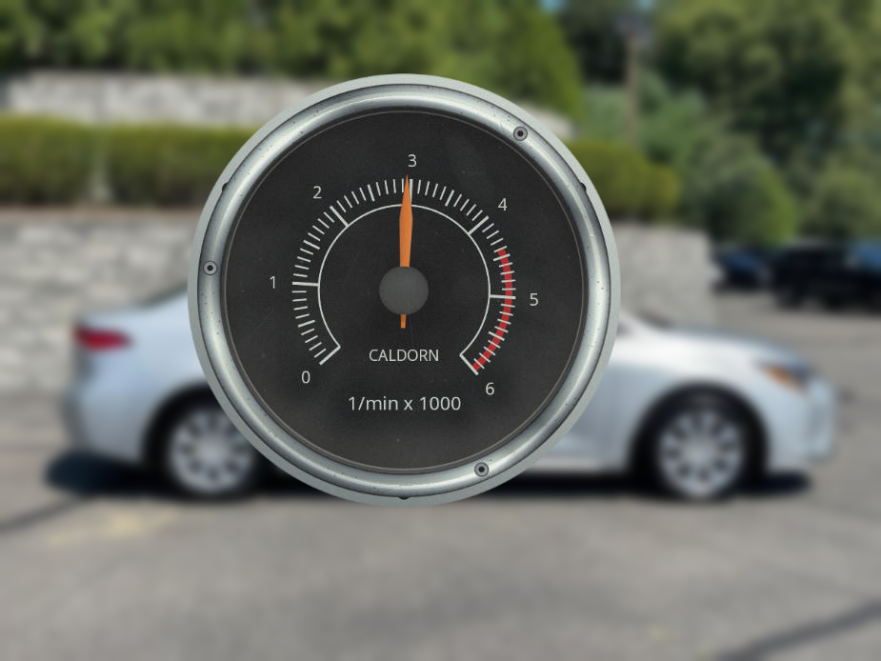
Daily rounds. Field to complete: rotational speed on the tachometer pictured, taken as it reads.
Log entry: 2950 rpm
